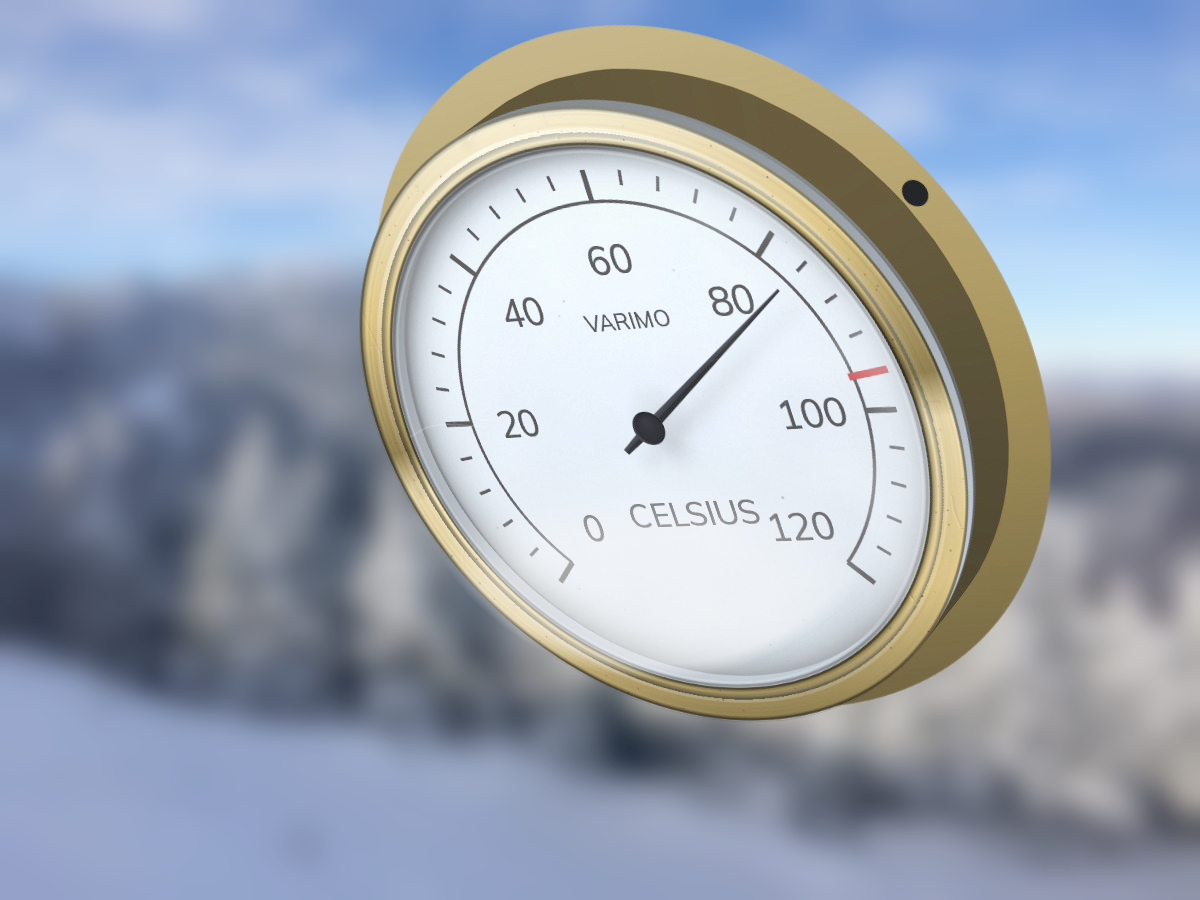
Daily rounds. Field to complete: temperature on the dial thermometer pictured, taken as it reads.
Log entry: 84 °C
